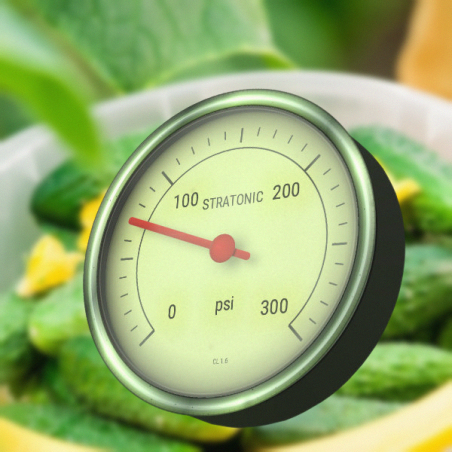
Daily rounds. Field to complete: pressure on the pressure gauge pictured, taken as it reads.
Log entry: 70 psi
